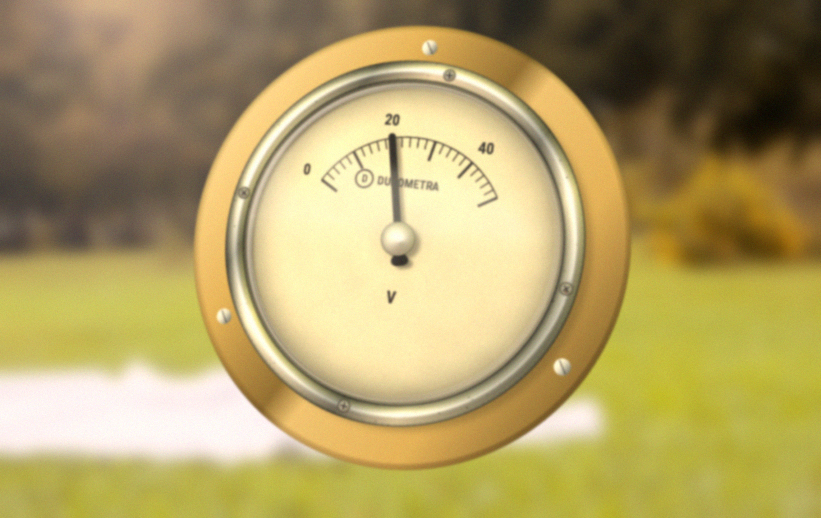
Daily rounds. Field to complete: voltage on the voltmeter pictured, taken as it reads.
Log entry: 20 V
